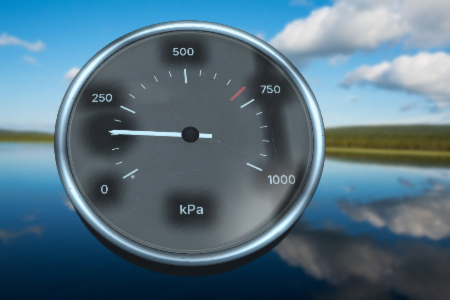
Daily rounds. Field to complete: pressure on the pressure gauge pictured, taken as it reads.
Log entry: 150 kPa
